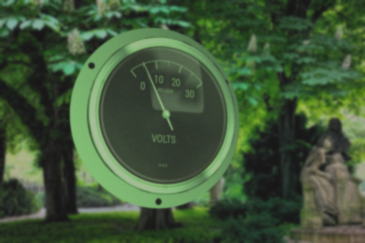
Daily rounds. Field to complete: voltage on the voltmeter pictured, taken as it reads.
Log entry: 5 V
